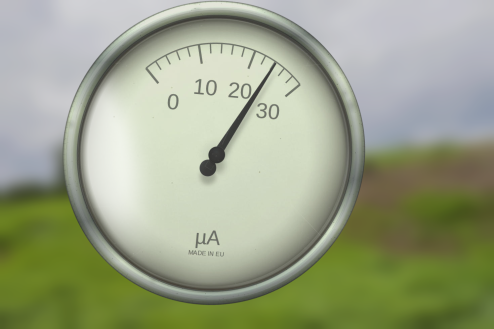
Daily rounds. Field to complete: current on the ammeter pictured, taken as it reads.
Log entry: 24 µA
